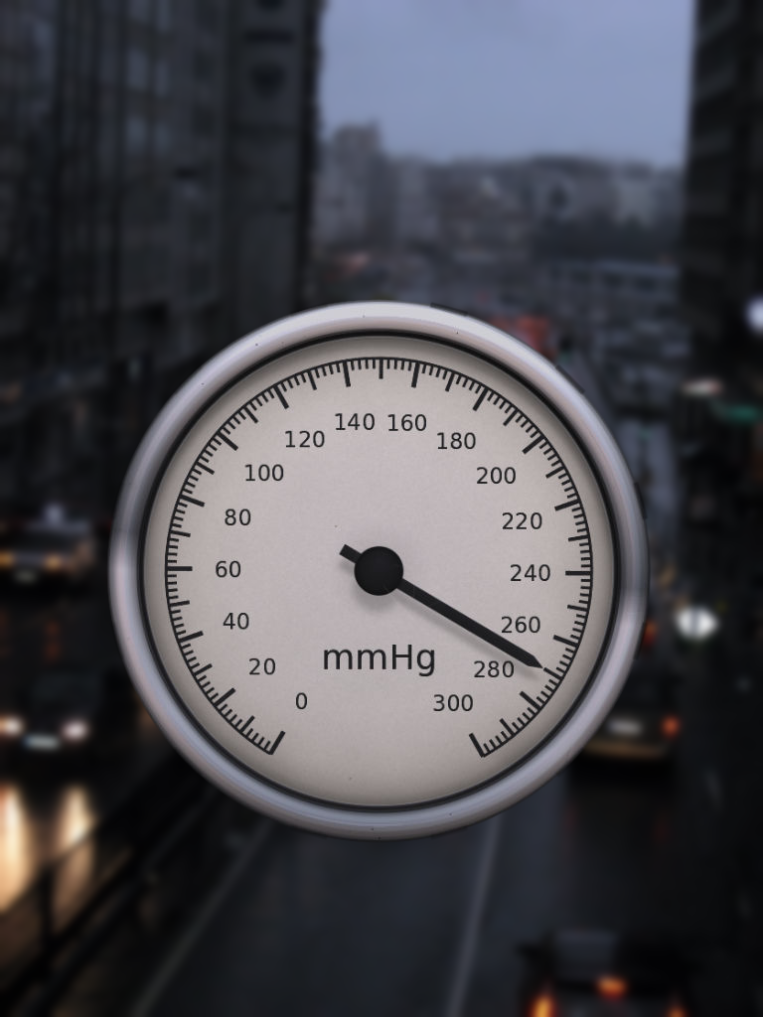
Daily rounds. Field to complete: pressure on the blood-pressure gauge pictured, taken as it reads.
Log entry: 270 mmHg
